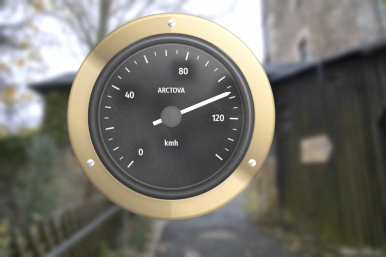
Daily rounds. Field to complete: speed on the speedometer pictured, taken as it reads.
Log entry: 107.5 km/h
